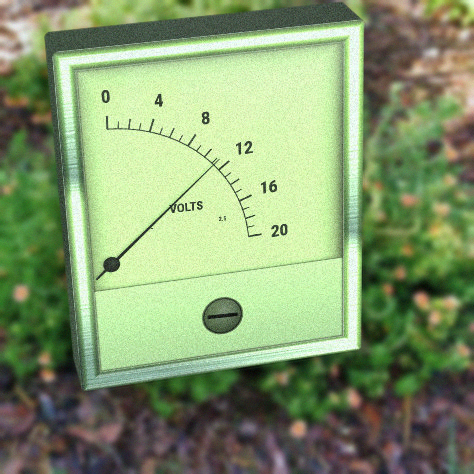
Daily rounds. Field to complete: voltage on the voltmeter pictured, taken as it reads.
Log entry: 11 V
